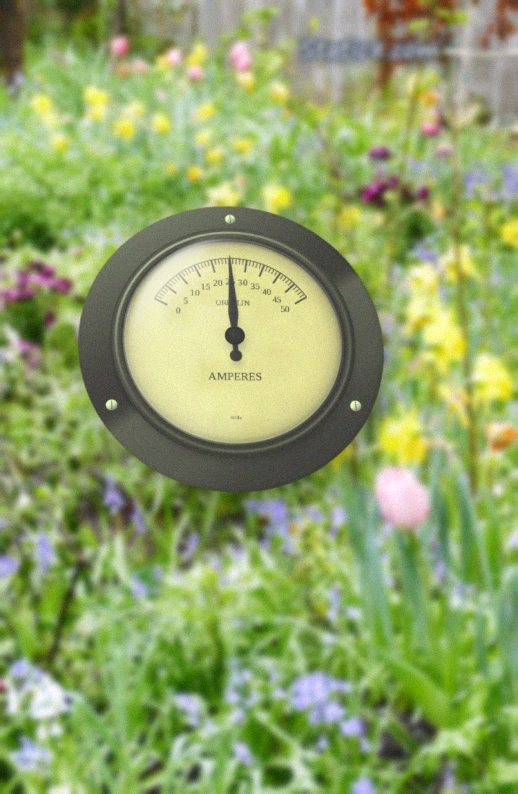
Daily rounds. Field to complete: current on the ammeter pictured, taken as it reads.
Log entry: 25 A
